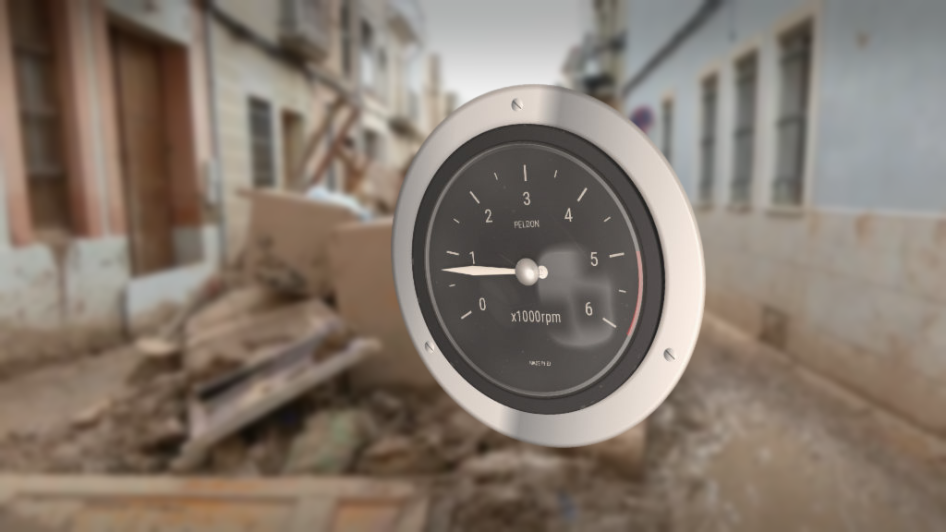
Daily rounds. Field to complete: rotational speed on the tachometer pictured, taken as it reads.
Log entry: 750 rpm
